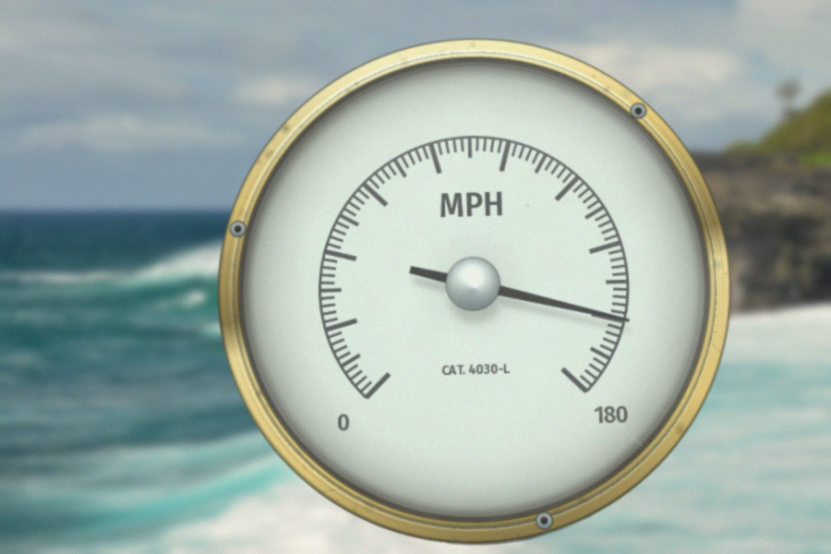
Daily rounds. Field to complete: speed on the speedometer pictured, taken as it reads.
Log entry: 160 mph
